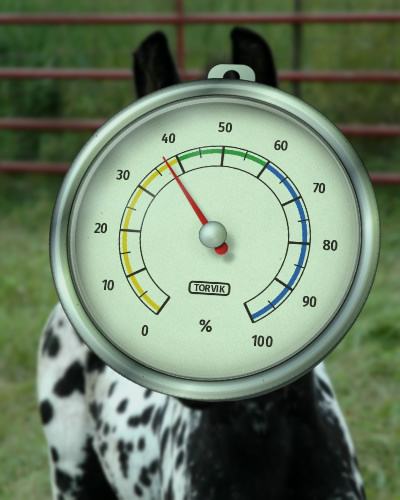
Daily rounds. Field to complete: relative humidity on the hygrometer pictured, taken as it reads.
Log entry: 37.5 %
